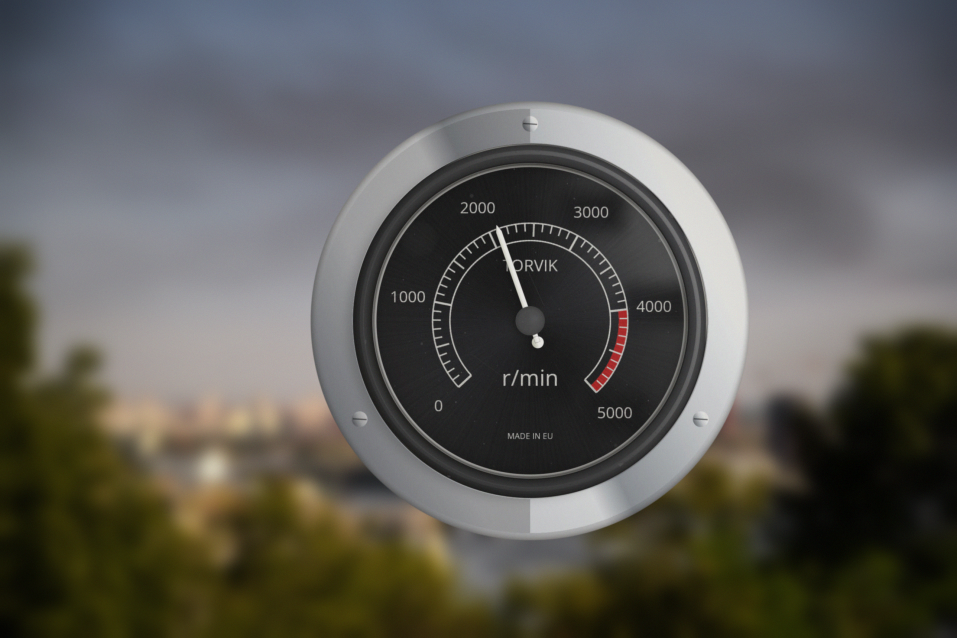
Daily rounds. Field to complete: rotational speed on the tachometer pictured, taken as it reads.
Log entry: 2100 rpm
